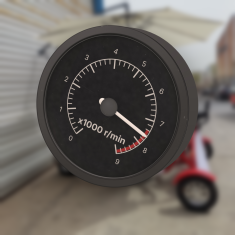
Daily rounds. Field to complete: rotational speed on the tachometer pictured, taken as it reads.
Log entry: 7600 rpm
